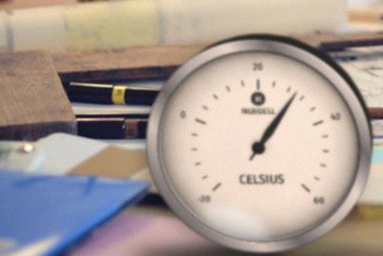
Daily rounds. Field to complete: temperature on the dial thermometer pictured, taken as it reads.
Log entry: 30 °C
